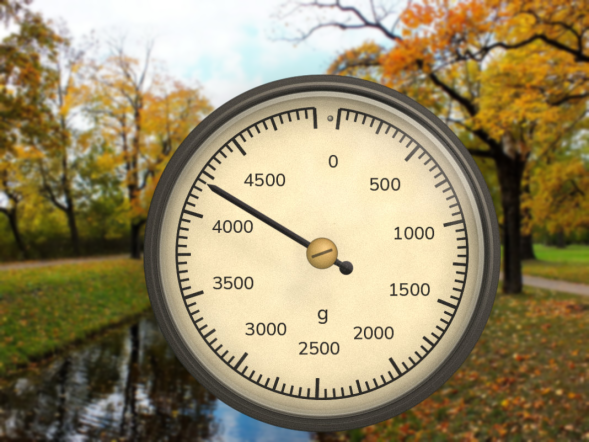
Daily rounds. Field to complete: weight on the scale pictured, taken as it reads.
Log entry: 4200 g
